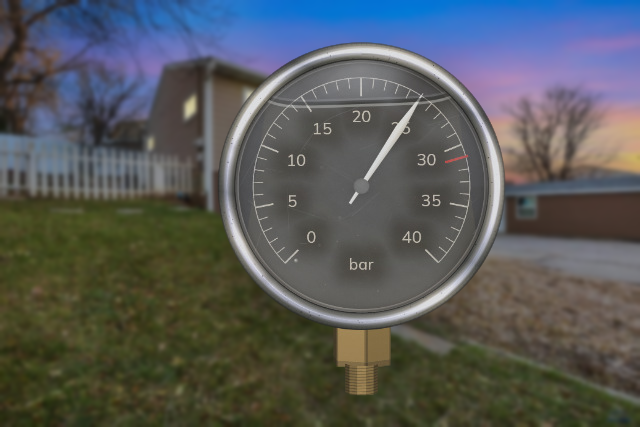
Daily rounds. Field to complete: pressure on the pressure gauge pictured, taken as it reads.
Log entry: 25 bar
